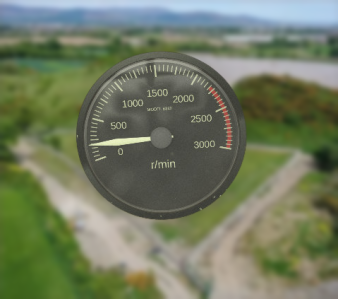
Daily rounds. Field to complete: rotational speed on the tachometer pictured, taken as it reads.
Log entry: 200 rpm
